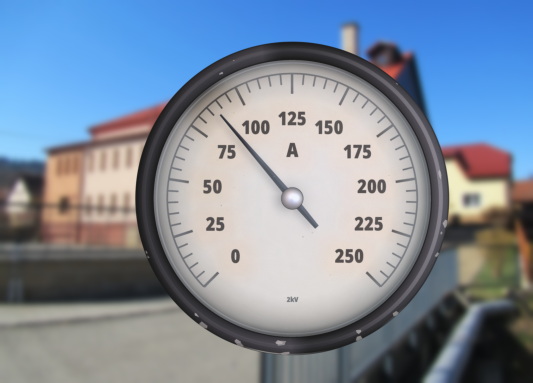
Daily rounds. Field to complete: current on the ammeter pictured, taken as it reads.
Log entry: 87.5 A
